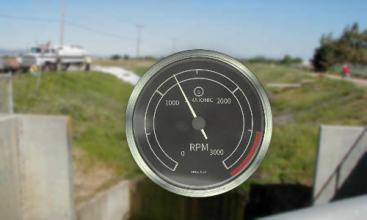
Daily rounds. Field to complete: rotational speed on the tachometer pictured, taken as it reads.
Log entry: 1250 rpm
